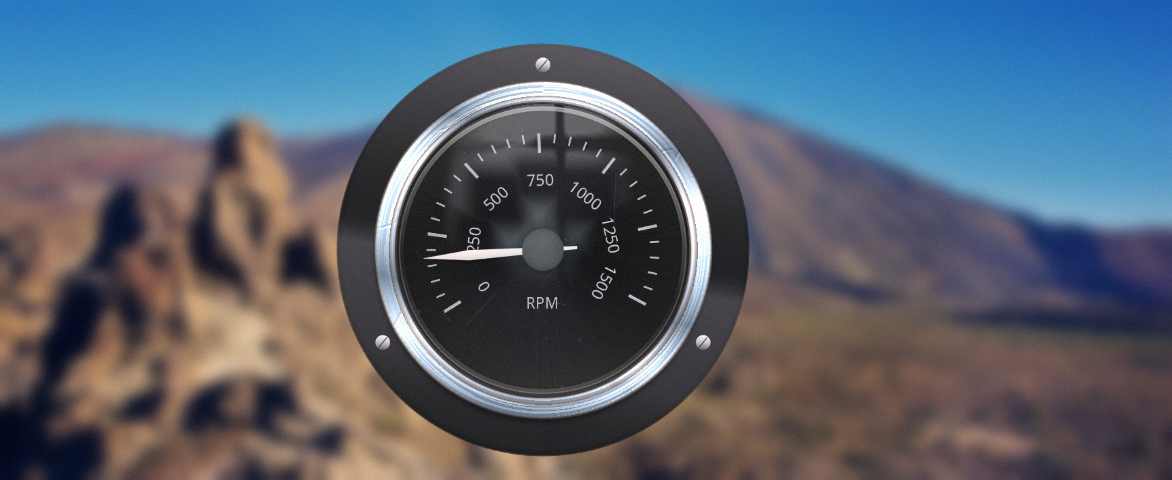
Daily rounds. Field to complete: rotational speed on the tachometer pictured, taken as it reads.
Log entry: 175 rpm
